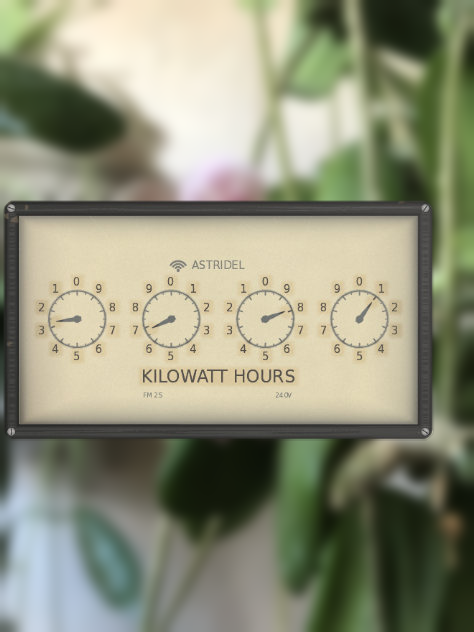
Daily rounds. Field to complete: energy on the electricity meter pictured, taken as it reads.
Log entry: 2681 kWh
